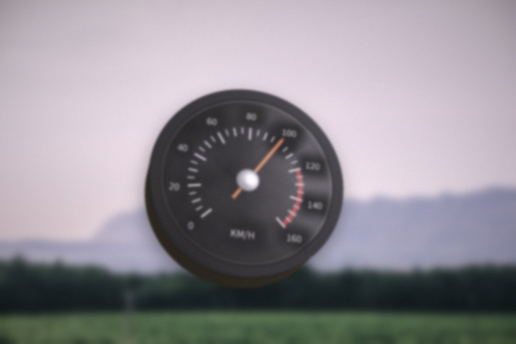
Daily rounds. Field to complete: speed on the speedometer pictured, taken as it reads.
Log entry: 100 km/h
